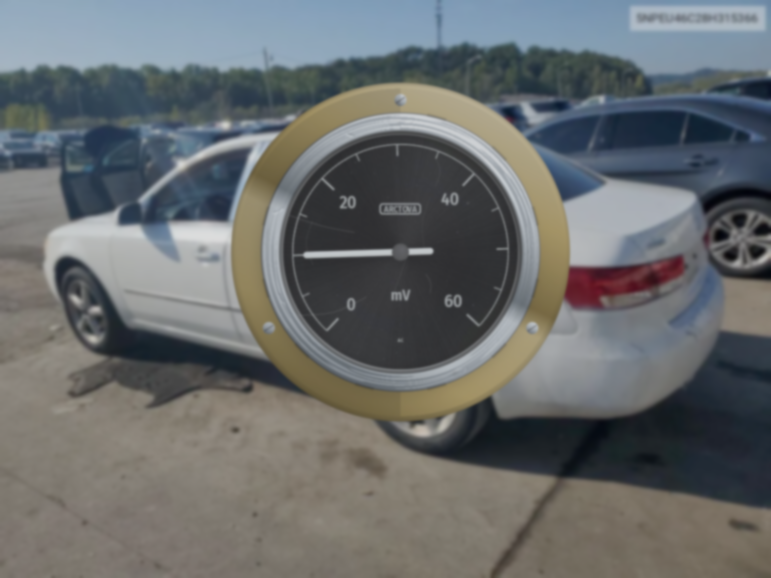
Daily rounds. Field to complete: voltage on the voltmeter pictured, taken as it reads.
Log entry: 10 mV
